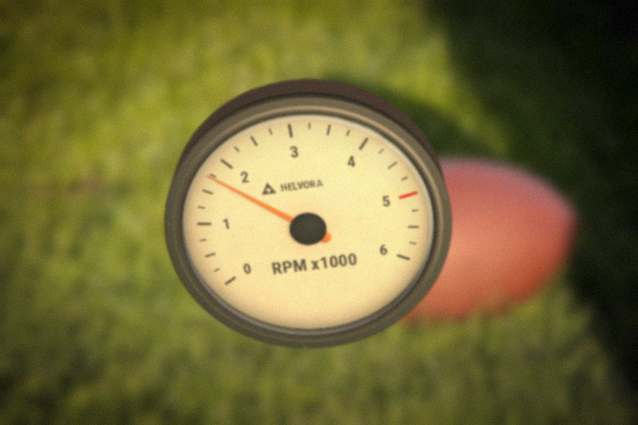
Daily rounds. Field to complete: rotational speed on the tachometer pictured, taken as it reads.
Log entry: 1750 rpm
